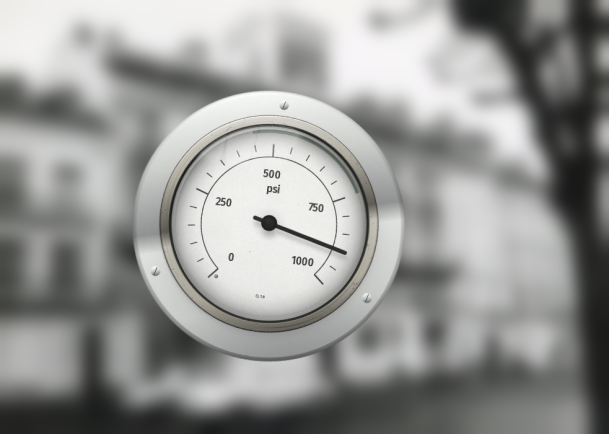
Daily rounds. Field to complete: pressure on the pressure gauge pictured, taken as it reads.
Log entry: 900 psi
